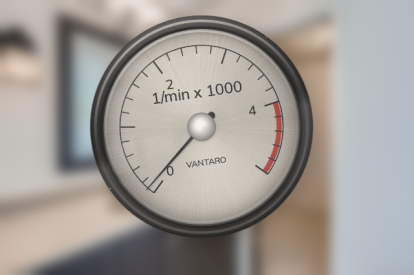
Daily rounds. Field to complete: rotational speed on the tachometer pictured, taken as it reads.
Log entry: 100 rpm
